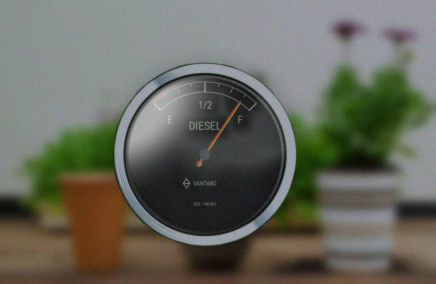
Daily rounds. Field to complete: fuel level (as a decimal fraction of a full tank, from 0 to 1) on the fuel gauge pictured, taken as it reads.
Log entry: 0.875
